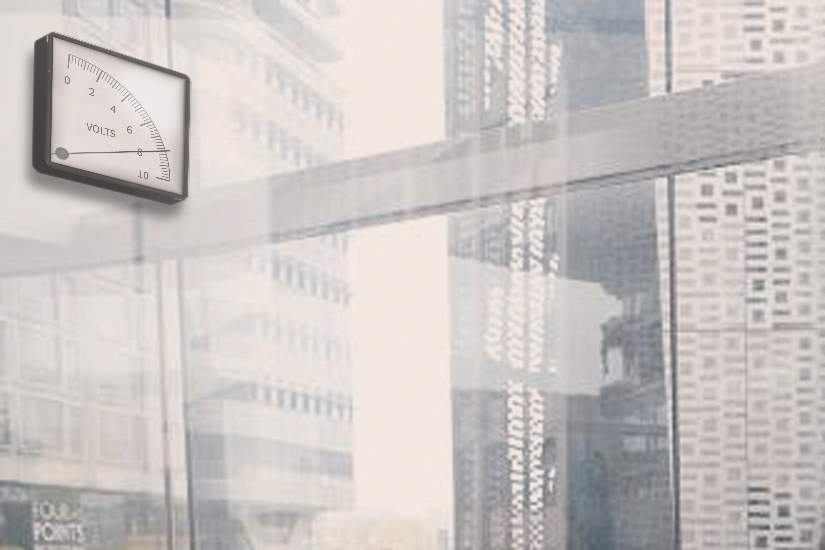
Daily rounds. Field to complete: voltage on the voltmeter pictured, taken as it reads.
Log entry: 8 V
